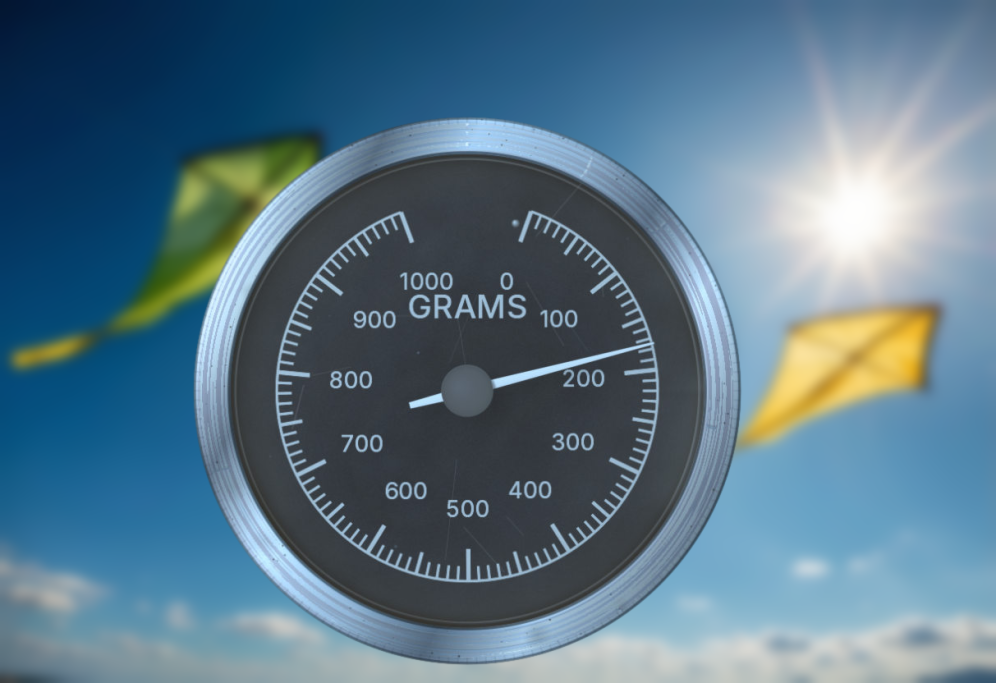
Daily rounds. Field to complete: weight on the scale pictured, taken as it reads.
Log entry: 175 g
